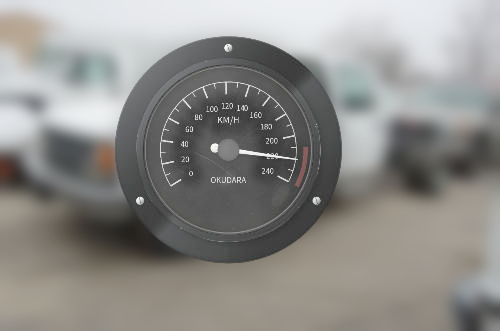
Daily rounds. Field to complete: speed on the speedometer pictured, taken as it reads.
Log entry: 220 km/h
